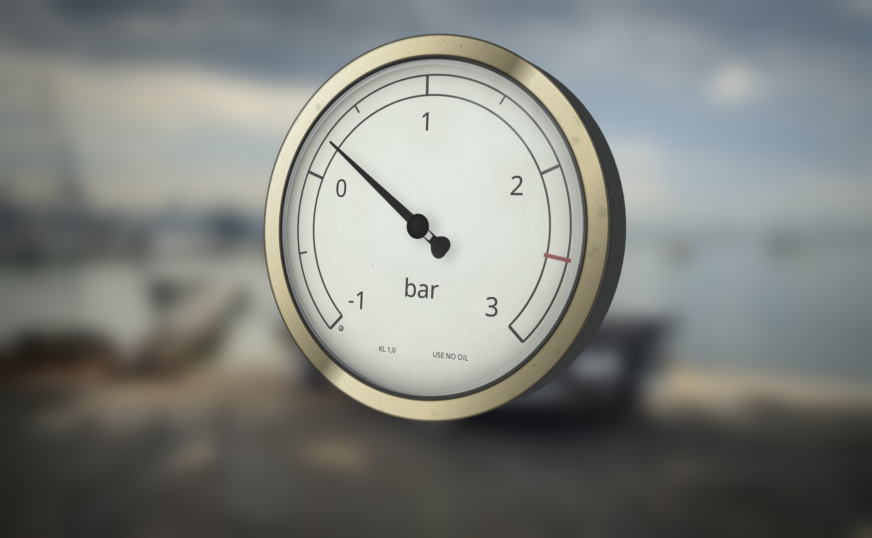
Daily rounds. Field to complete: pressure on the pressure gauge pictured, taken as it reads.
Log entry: 0.25 bar
